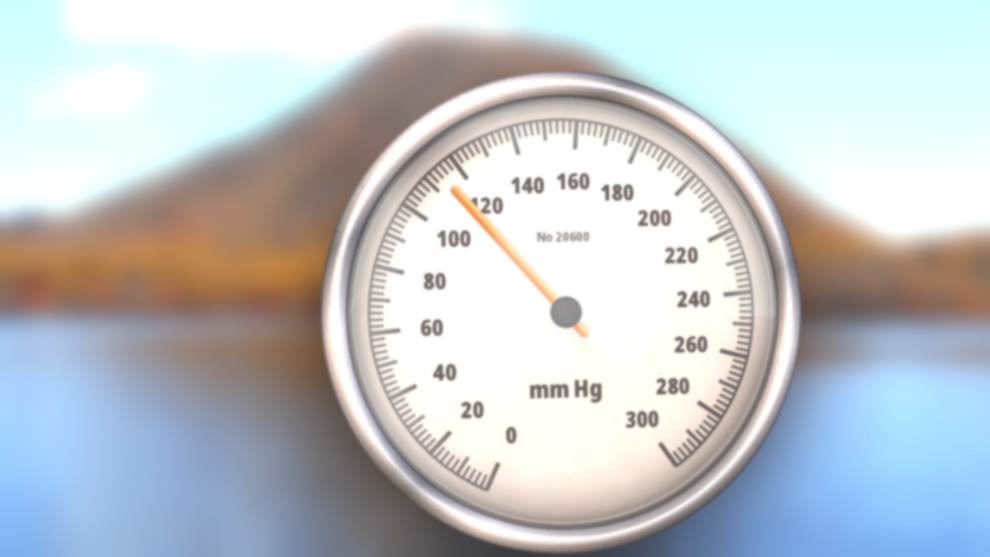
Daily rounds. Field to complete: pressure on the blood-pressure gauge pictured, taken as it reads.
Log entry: 114 mmHg
